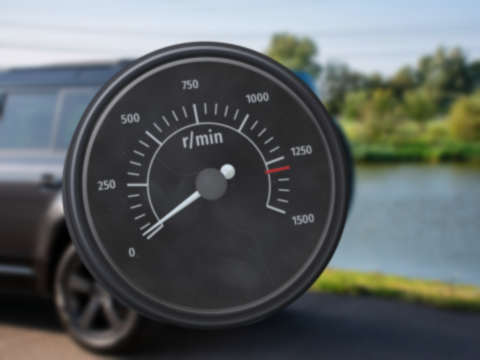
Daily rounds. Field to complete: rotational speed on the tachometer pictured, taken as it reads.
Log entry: 25 rpm
